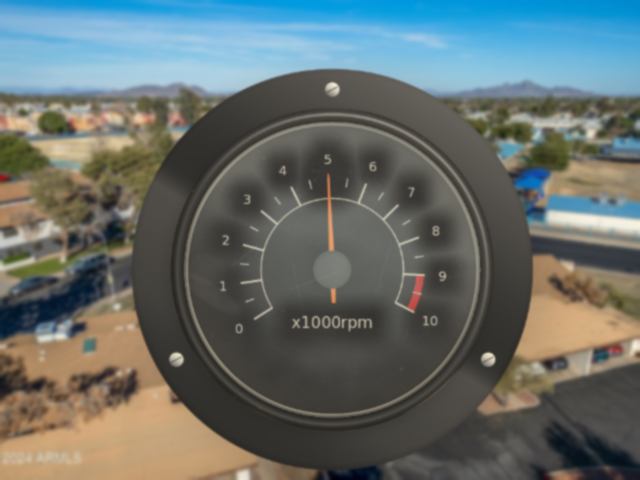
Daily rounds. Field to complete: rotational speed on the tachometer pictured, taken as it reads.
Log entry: 5000 rpm
